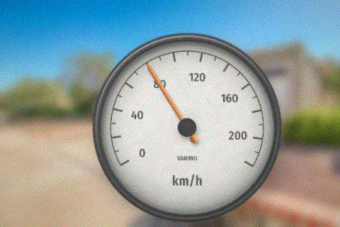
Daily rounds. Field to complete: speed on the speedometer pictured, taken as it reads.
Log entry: 80 km/h
